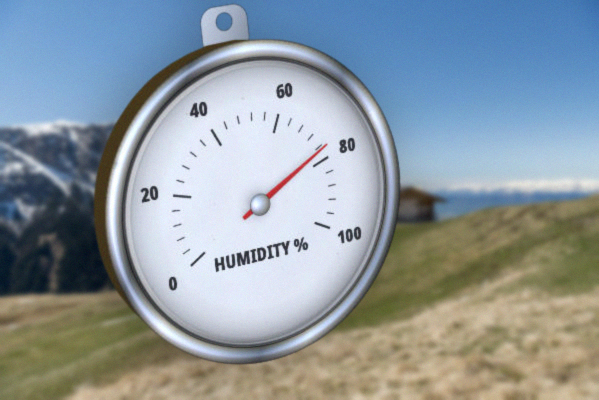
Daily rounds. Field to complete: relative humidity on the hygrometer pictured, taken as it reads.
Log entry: 76 %
